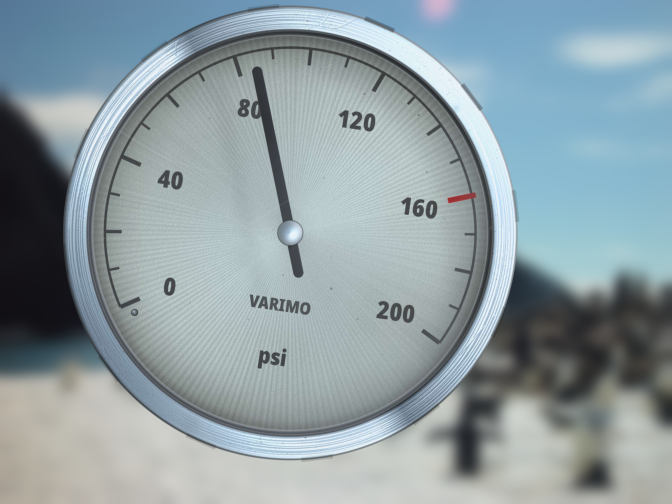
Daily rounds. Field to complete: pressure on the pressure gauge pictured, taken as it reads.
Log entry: 85 psi
